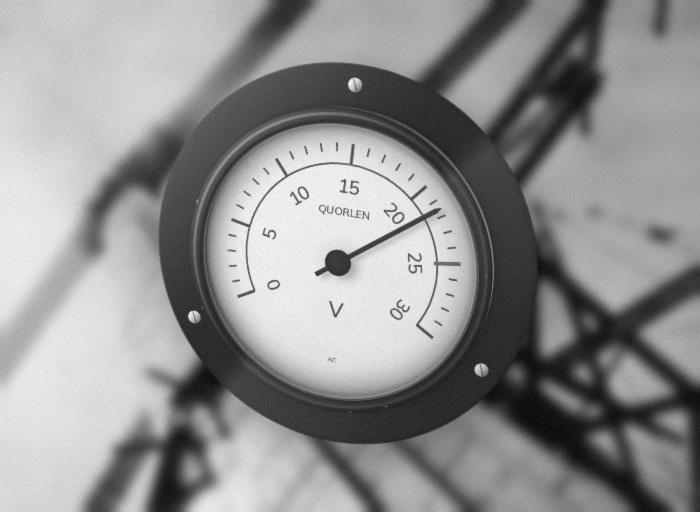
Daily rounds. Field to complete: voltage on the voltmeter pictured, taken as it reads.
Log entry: 21.5 V
